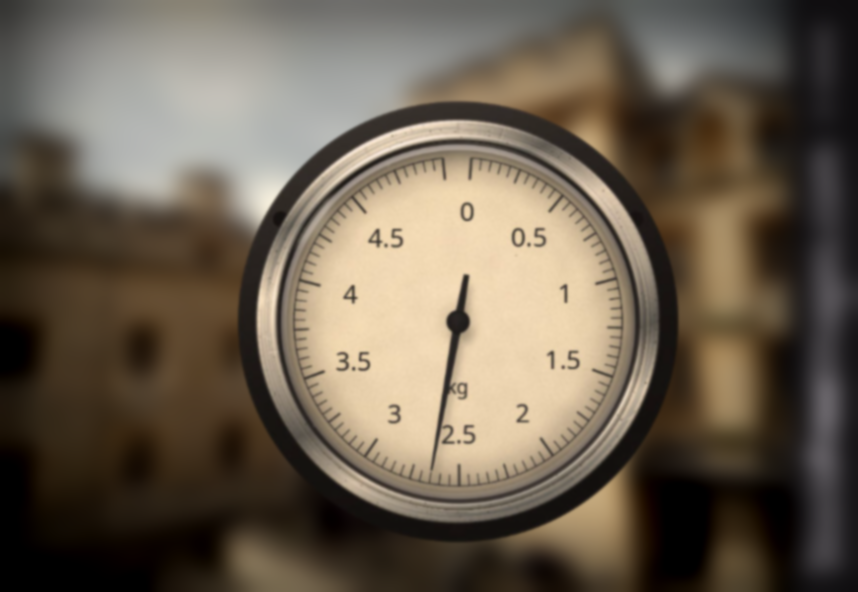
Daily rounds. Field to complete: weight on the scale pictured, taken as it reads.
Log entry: 2.65 kg
